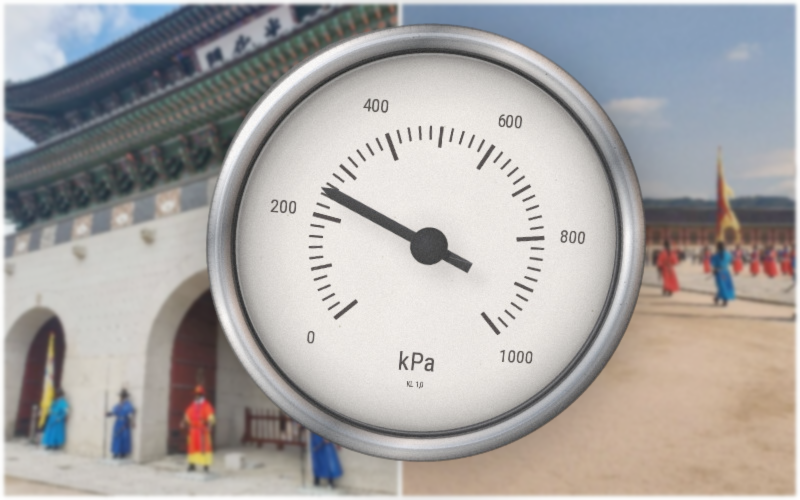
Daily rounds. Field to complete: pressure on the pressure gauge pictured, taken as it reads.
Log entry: 250 kPa
